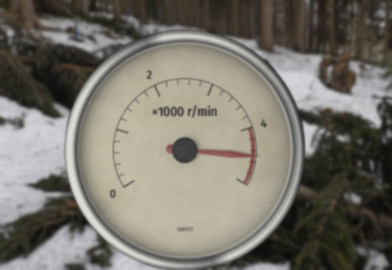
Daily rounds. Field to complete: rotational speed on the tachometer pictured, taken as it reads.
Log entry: 4500 rpm
